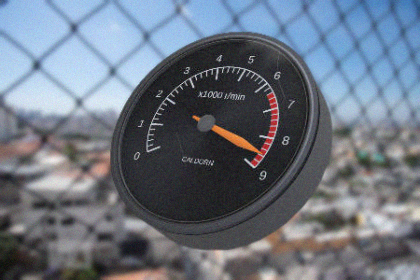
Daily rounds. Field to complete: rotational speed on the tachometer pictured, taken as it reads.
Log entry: 8600 rpm
